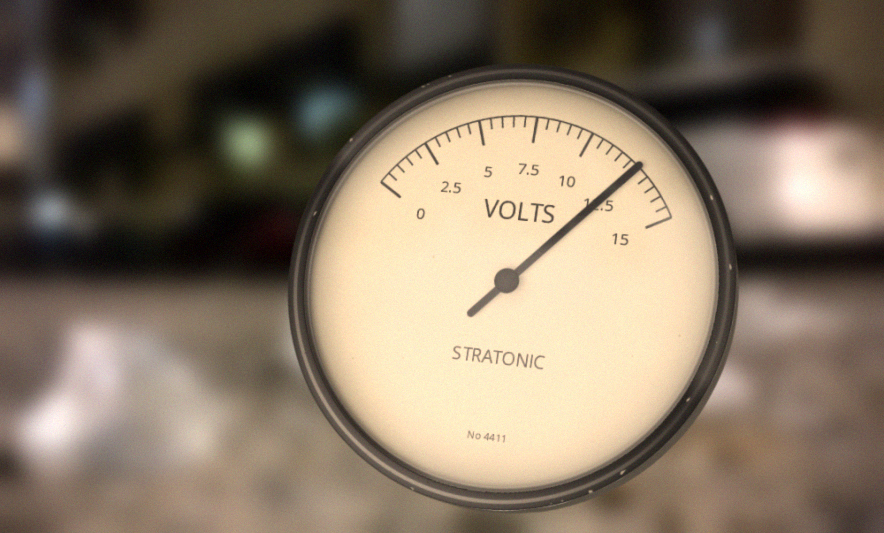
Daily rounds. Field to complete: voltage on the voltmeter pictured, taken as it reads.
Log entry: 12.5 V
